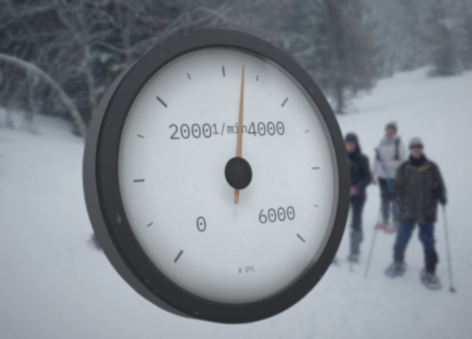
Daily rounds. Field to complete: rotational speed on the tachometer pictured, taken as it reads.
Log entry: 3250 rpm
